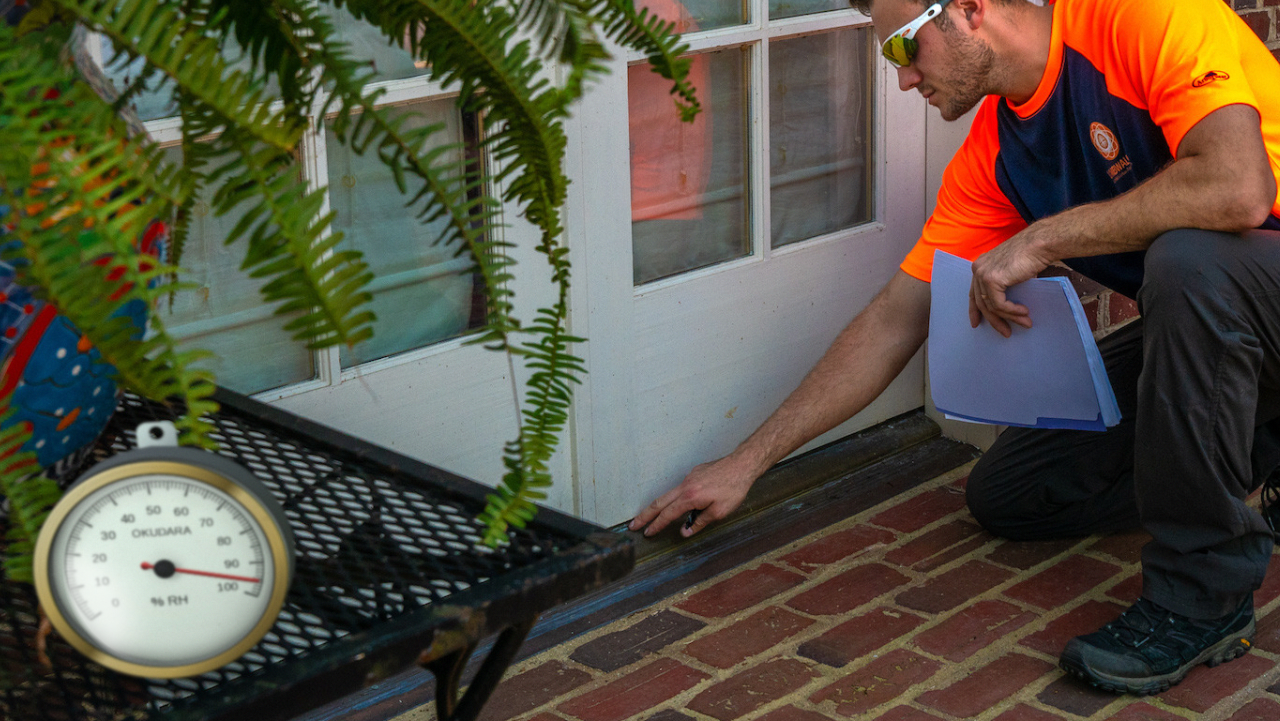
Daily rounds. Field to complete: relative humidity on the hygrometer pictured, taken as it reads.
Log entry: 95 %
